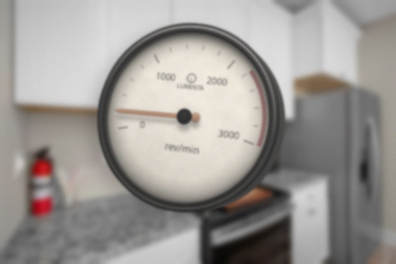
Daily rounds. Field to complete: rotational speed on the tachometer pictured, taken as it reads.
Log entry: 200 rpm
